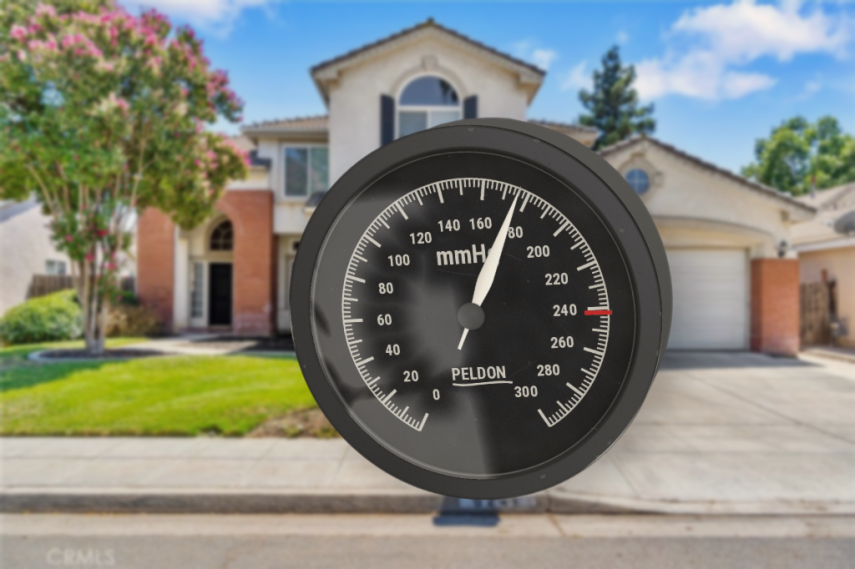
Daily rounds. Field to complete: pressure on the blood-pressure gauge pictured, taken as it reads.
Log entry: 176 mmHg
